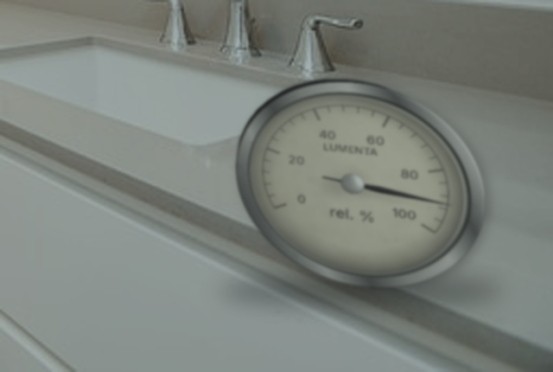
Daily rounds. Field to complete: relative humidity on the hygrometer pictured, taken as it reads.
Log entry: 90 %
